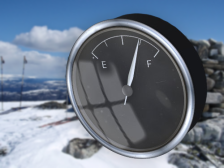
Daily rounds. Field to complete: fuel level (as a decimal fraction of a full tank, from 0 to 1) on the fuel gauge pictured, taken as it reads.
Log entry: 0.75
